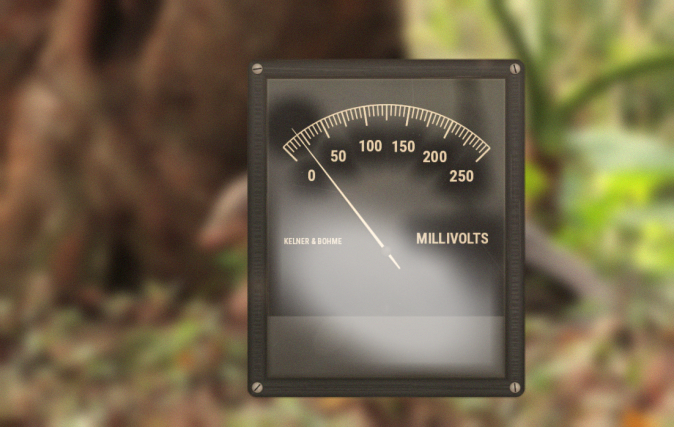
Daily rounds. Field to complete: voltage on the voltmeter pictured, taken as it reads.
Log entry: 20 mV
